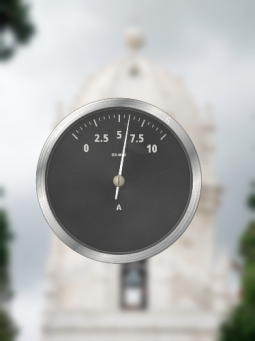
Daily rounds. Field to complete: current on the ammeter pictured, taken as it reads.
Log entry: 6 A
